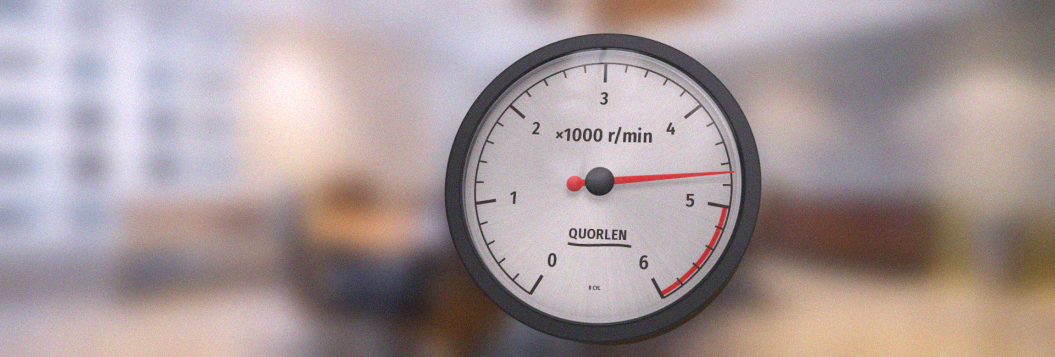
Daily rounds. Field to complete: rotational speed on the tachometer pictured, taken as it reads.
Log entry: 4700 rpm
